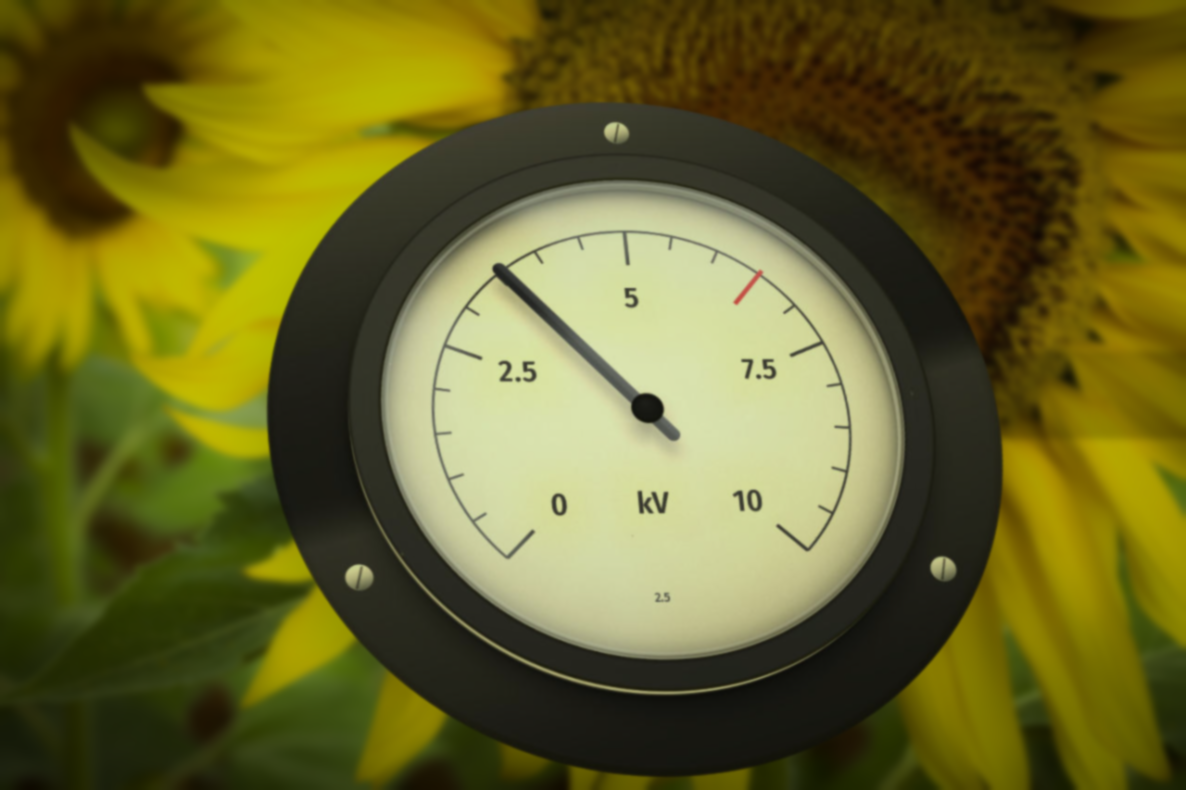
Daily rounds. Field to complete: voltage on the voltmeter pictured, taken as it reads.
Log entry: 3.5 kV
